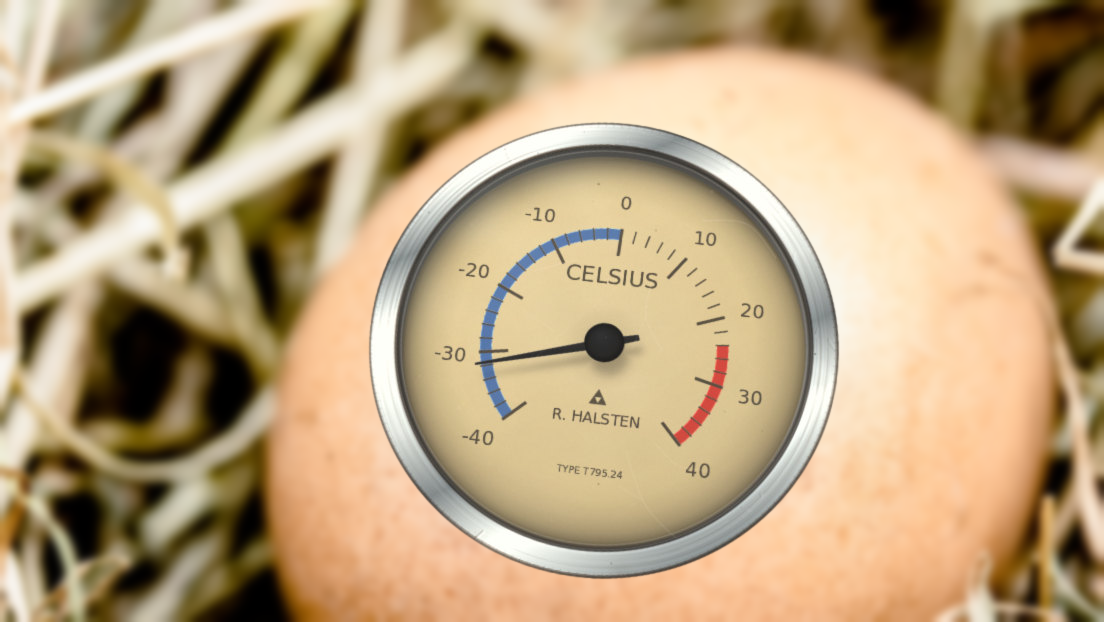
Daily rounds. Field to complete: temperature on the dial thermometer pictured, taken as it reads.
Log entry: -32 °C
